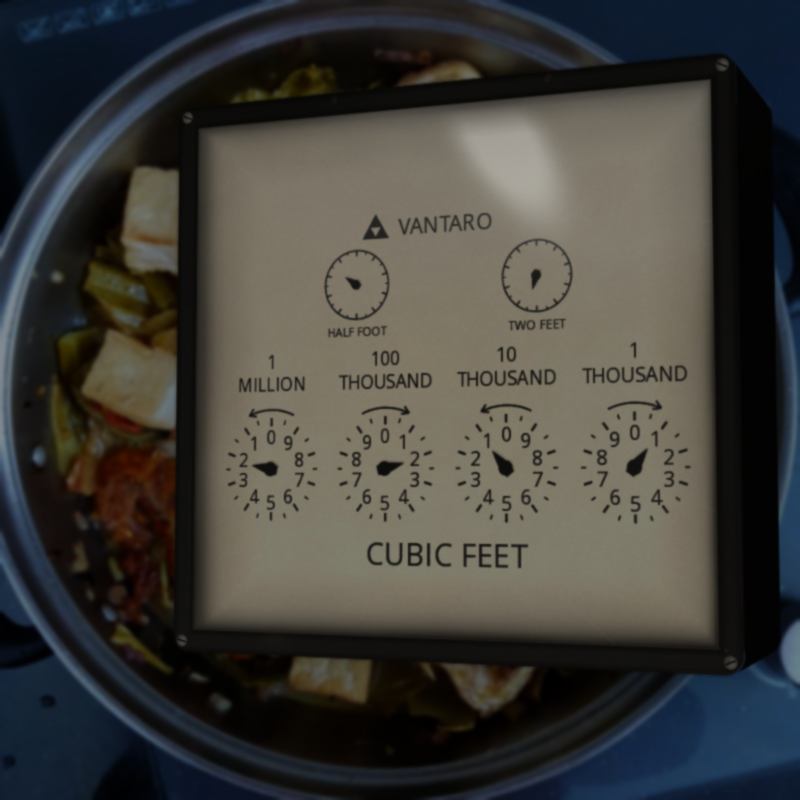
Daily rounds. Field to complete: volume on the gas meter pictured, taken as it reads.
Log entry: 221100 ft³
